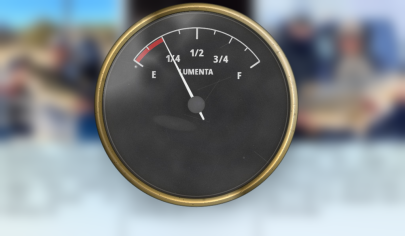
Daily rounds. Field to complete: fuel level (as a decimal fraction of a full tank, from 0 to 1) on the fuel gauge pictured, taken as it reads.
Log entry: 0.25
